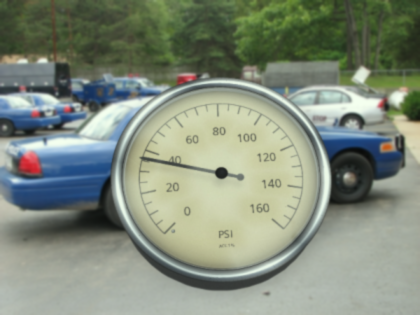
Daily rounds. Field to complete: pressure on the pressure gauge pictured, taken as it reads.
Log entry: 35 psi
